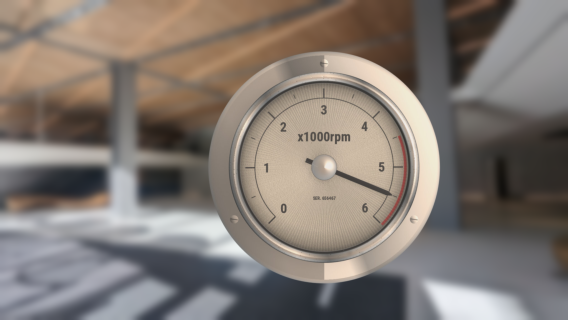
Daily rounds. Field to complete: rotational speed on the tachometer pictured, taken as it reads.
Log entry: 5500 rpm
